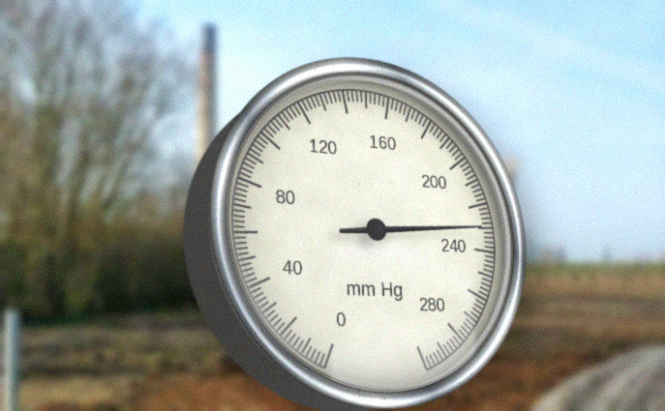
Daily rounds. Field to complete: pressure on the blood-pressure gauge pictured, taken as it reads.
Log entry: 230 mmHg
